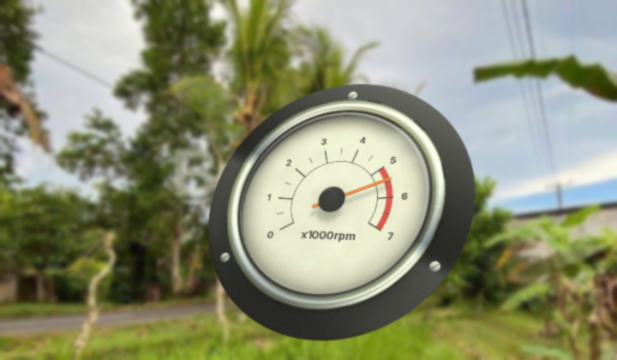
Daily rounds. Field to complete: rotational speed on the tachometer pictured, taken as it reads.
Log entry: 5500 rpm
